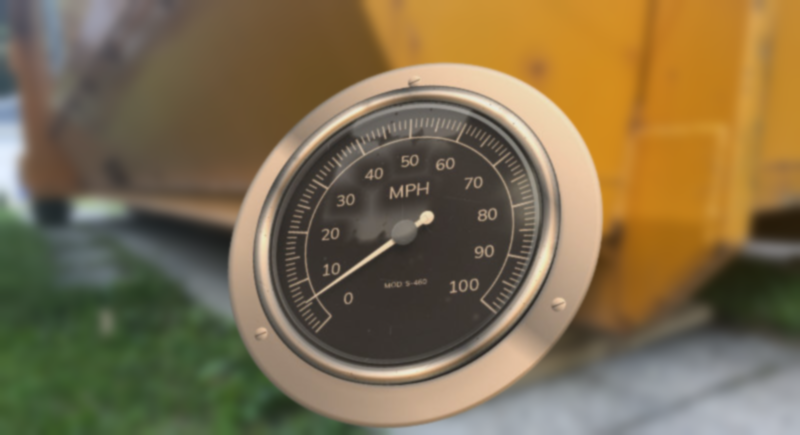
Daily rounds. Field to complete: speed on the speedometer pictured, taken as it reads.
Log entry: 5 mph
